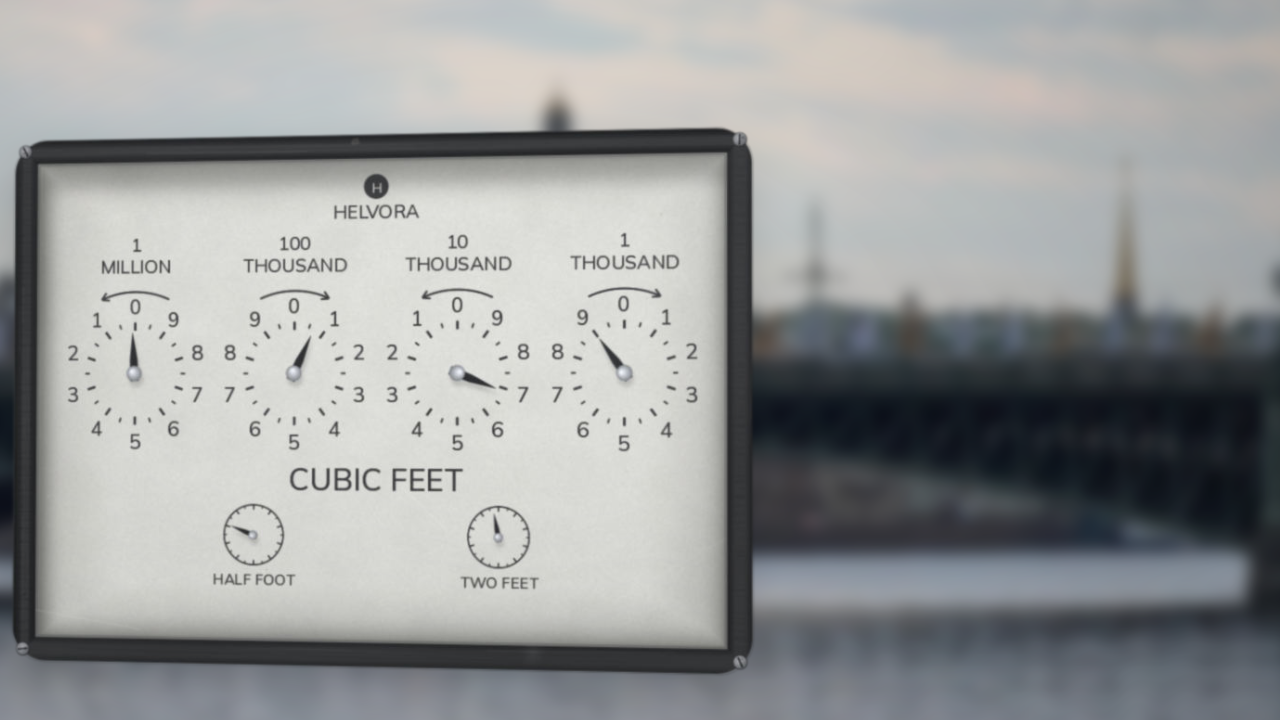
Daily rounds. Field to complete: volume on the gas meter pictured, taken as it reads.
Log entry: 6900 ft³
